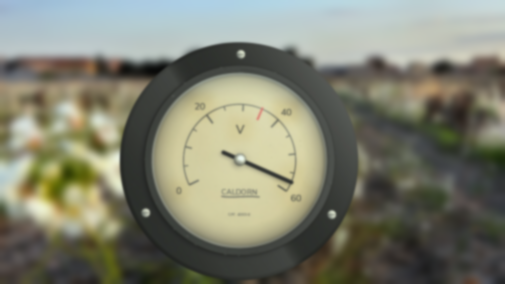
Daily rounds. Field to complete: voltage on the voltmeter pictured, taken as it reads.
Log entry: 57.5 V
